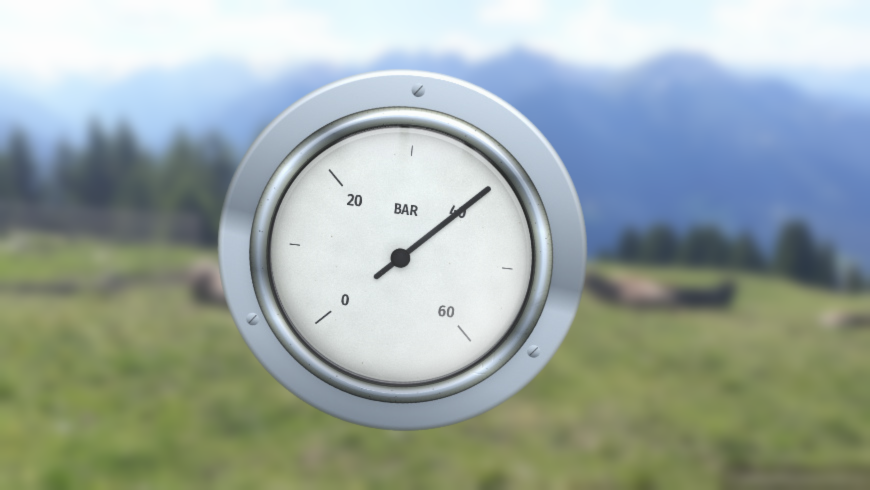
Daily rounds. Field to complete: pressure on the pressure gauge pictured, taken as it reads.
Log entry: 40 bar
